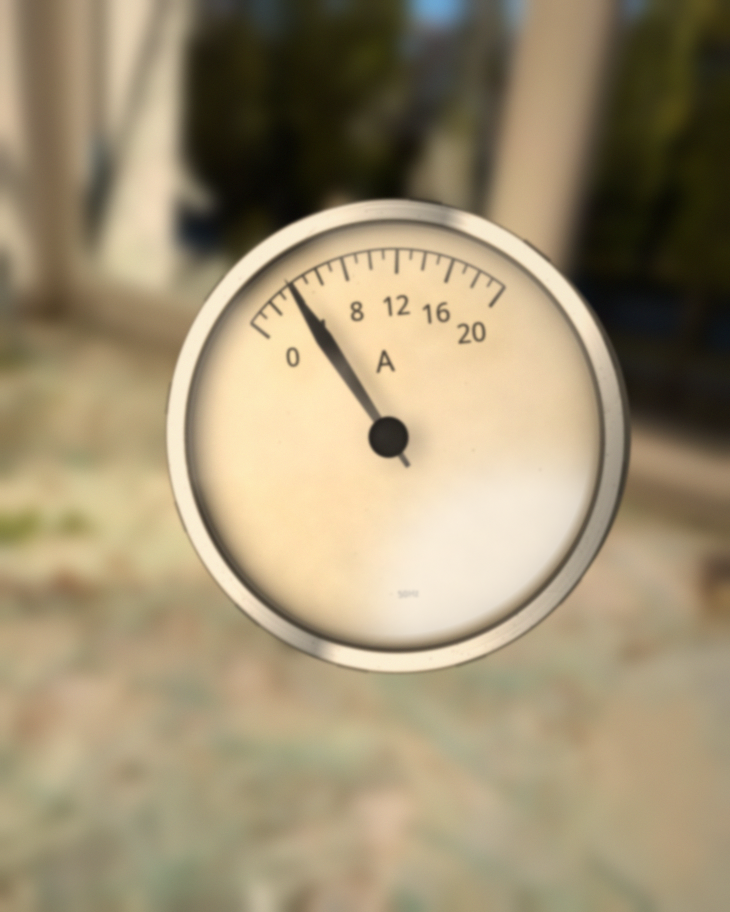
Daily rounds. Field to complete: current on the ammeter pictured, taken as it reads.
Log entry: 4 A
